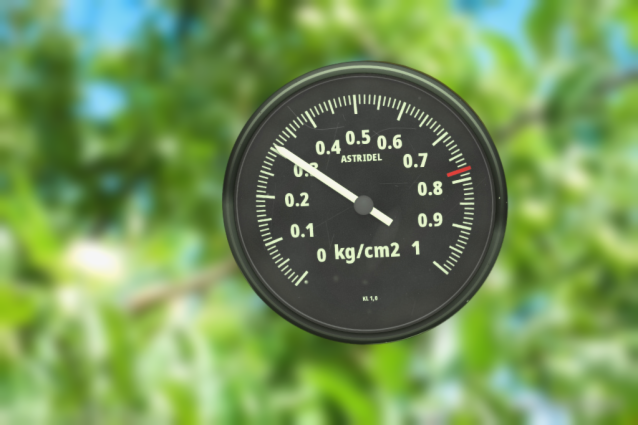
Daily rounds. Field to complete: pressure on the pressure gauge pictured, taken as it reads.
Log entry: 0.31 kg/cm²
